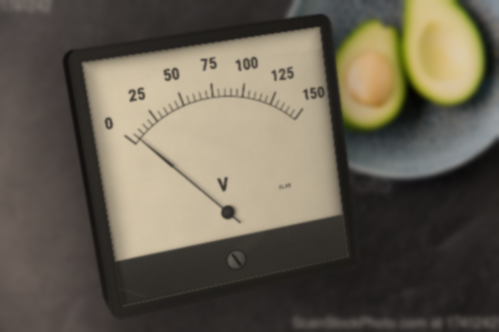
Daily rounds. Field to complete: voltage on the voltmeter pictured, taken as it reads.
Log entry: 5 V
